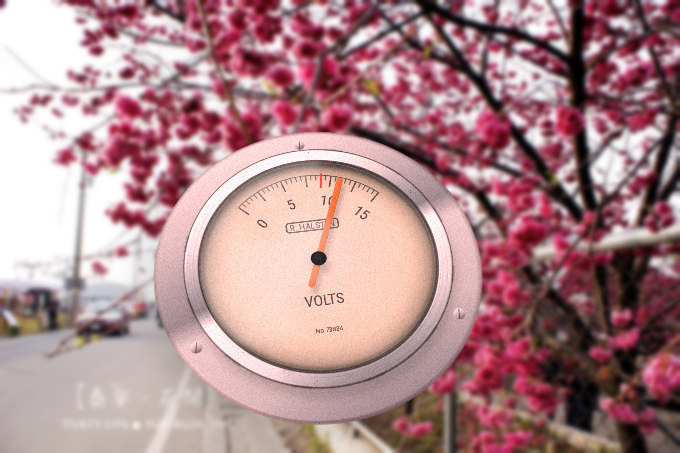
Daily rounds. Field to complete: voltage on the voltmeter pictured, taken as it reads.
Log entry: 11 V
